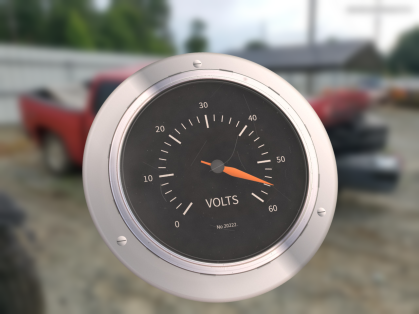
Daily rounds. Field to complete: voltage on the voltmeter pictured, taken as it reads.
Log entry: 56 V
